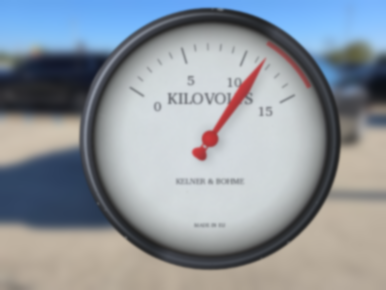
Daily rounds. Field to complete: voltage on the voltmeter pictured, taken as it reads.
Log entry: 11.5 kV
